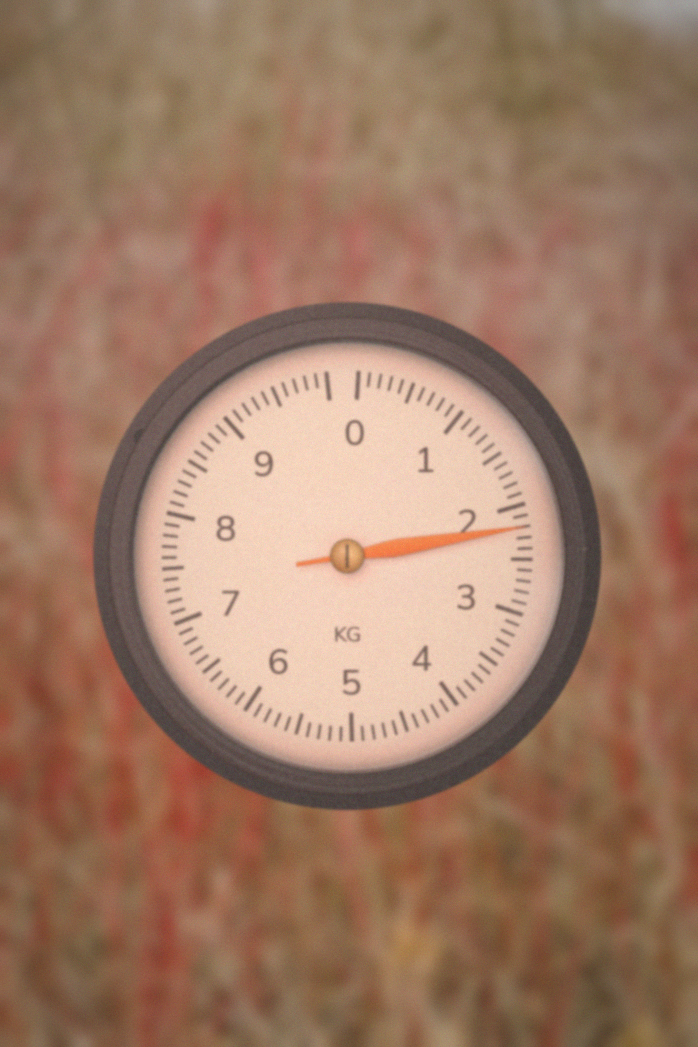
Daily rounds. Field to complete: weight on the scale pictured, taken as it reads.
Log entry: 2.2 kg
